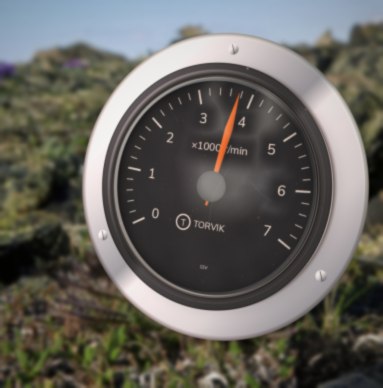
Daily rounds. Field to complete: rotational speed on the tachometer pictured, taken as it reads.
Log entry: 3800 rpm
